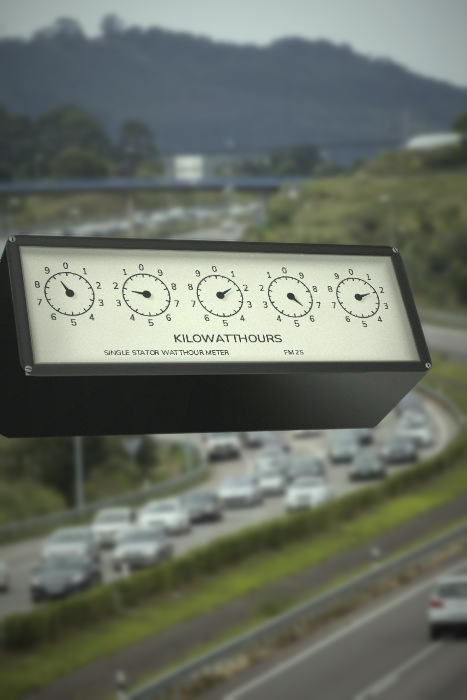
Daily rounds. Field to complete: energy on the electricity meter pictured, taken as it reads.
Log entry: 92162 kWh
